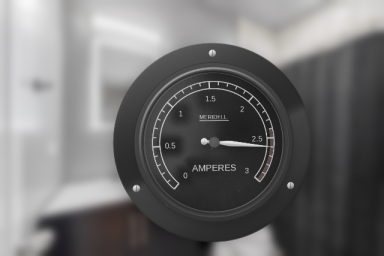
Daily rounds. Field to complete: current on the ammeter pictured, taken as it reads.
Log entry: 2.6 A
